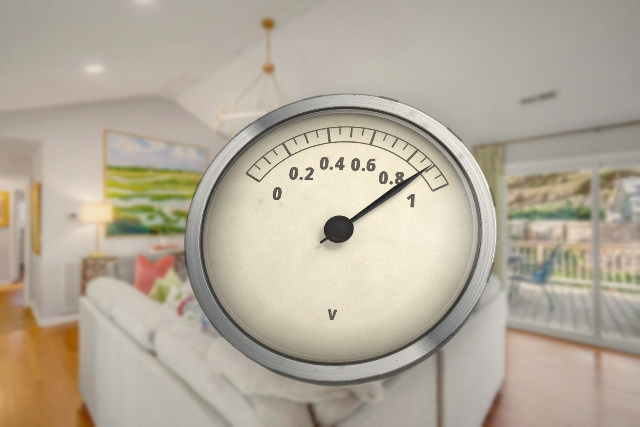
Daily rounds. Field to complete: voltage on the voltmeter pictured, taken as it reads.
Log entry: 0.9 V
